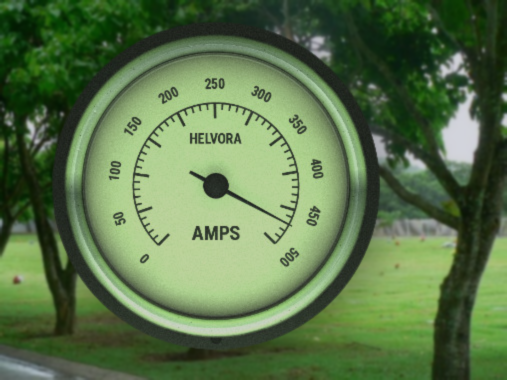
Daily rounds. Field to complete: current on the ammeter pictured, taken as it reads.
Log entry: 470 A
